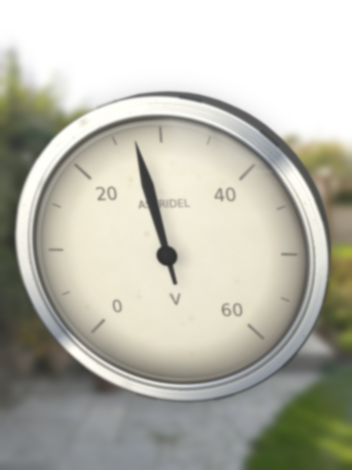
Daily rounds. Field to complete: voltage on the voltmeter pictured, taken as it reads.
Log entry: 27.5 V
